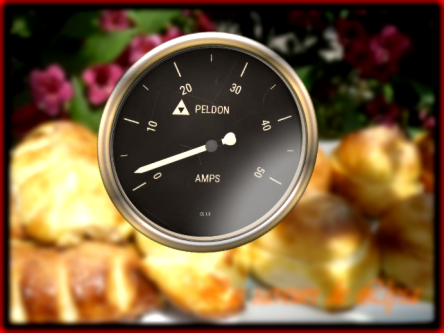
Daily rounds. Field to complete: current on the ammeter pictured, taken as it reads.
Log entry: 2.5 A
